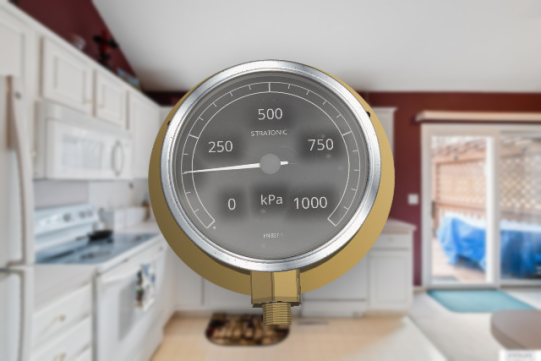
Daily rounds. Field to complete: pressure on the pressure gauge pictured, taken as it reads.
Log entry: 150 kPa
